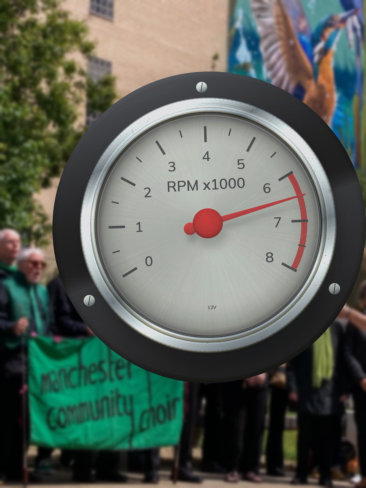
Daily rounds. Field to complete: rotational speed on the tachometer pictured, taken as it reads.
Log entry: 6500 rpm
